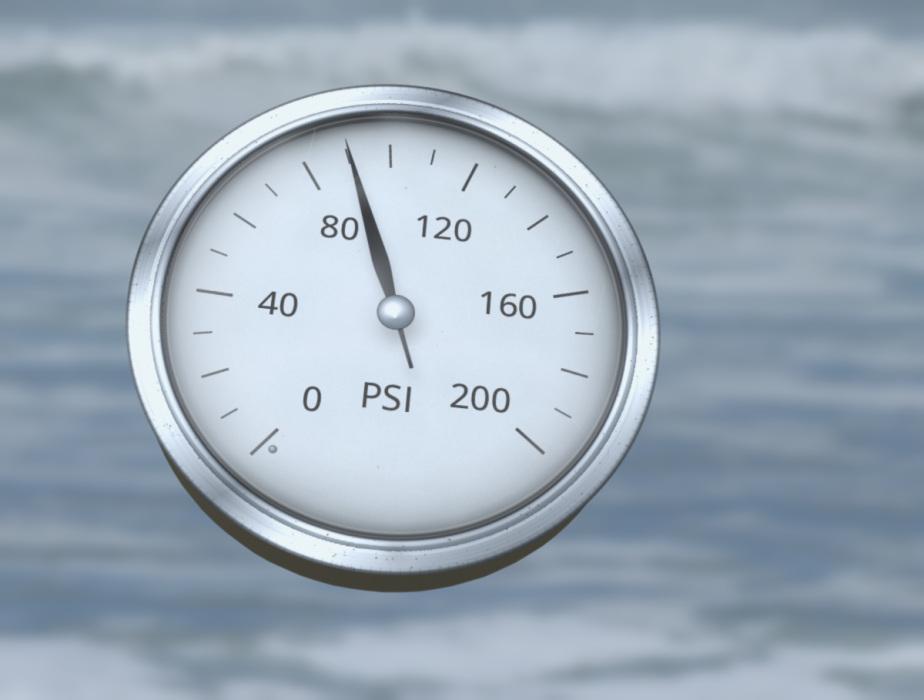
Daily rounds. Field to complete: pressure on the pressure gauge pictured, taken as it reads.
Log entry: 90 psi
